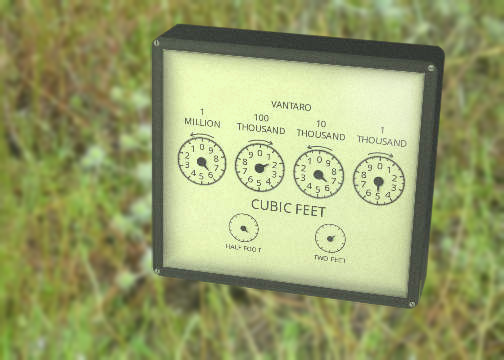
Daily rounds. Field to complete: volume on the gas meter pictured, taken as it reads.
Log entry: 616500 ft³
